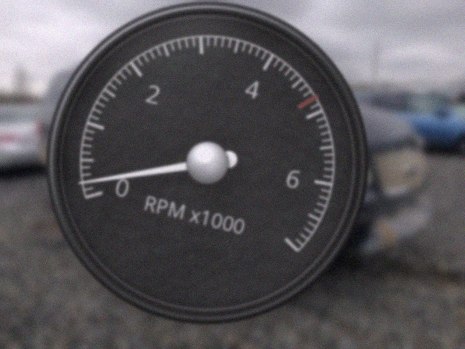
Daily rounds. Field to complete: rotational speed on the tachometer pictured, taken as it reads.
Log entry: 200 rpm
